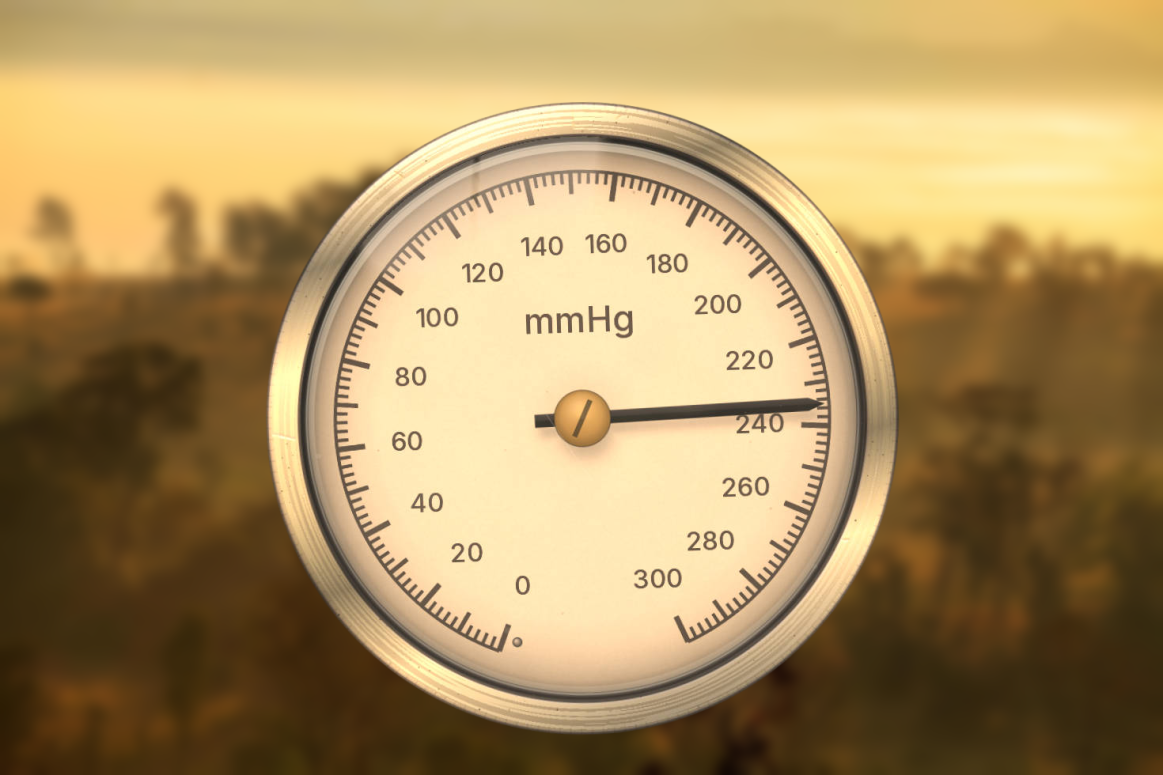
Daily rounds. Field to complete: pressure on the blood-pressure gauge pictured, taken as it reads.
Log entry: 235 mmHg
